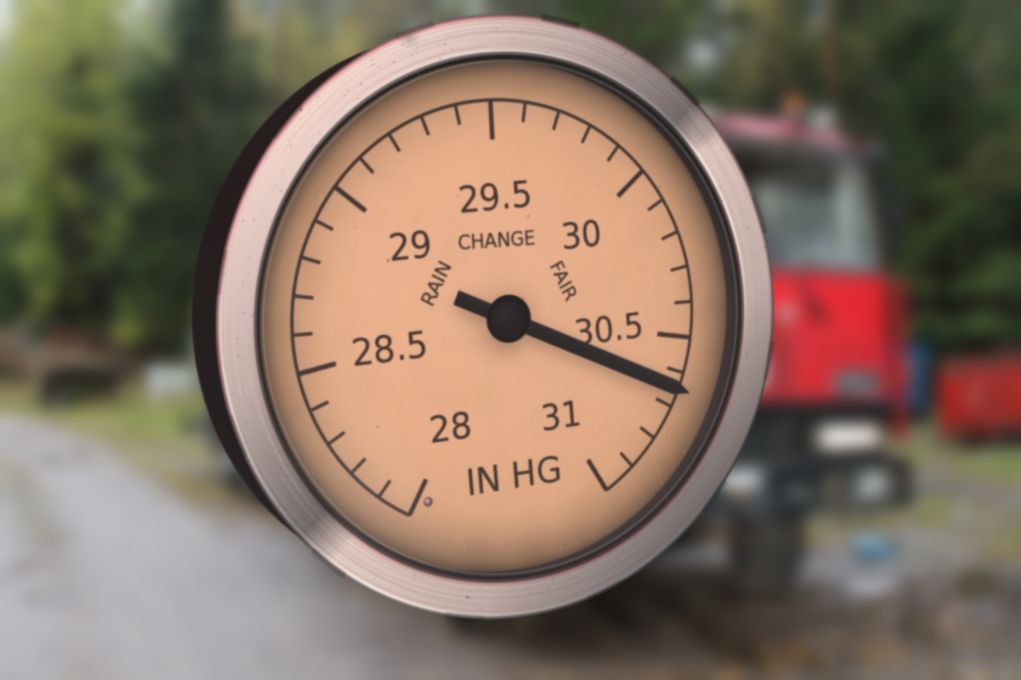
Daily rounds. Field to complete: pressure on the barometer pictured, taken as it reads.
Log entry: 30.65 inHg
